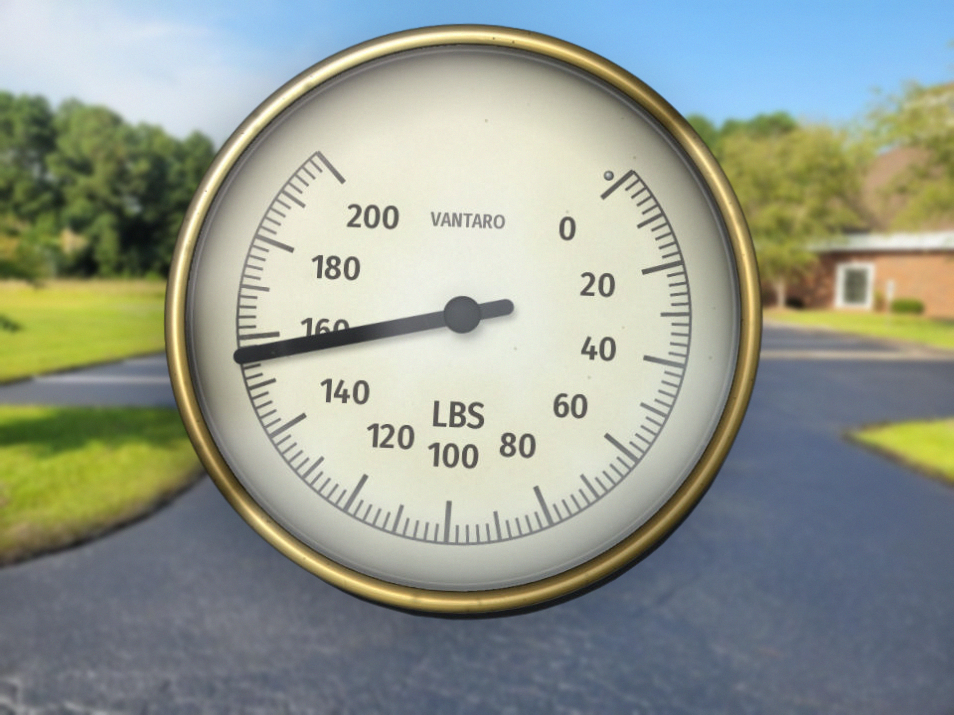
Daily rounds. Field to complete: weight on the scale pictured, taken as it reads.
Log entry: 156 lb
